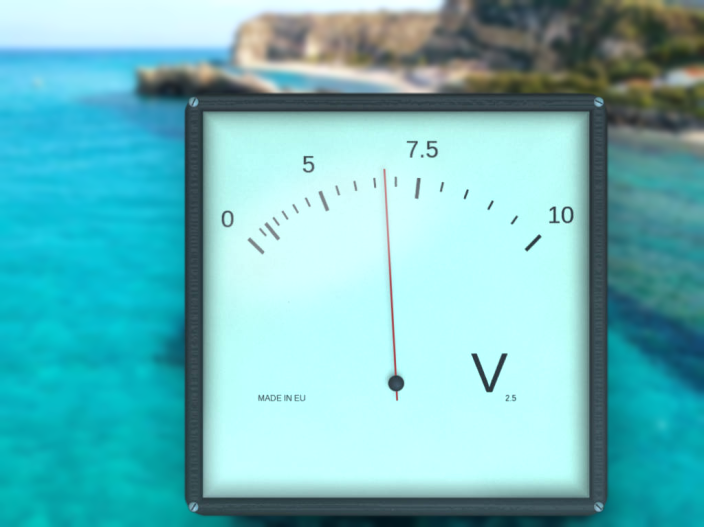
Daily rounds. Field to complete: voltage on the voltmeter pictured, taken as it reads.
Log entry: 6.75 V
